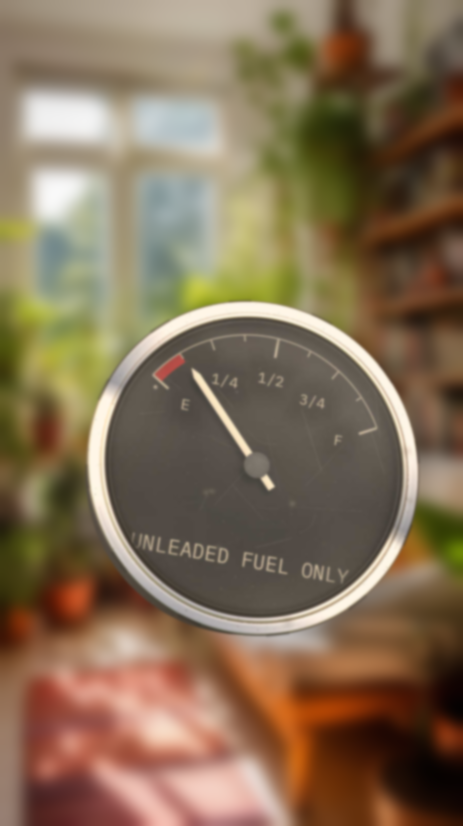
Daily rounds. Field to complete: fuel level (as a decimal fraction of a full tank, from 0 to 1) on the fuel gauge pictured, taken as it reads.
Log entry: 0.125
